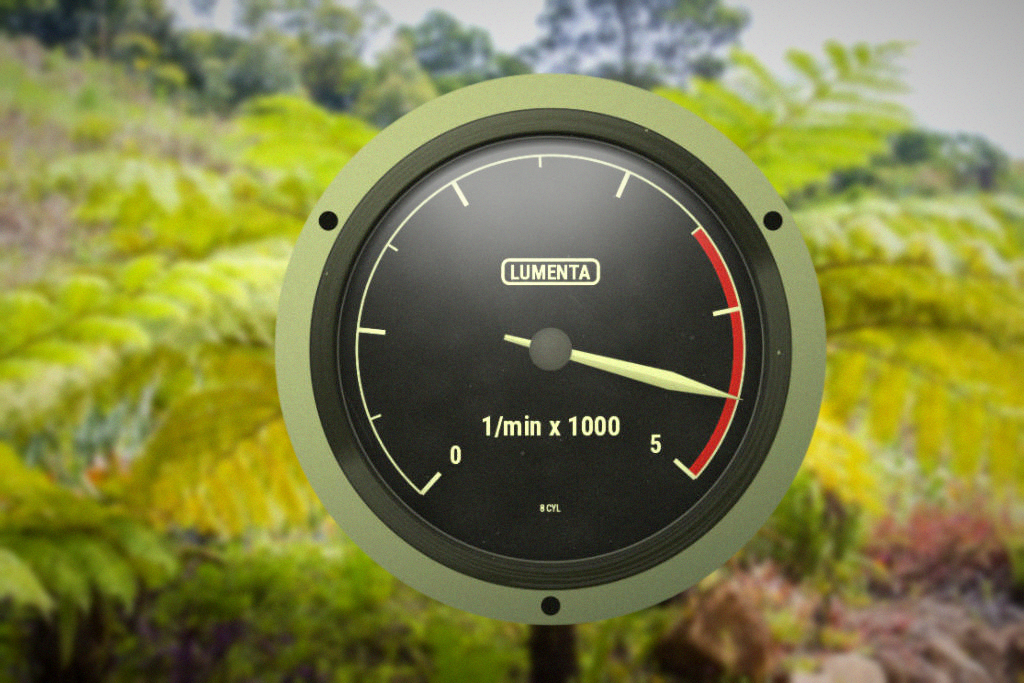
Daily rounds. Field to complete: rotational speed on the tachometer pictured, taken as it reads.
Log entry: 4500 rpm
